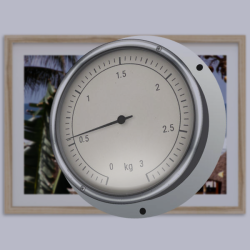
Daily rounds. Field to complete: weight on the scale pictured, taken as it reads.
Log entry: 0.55 kg
